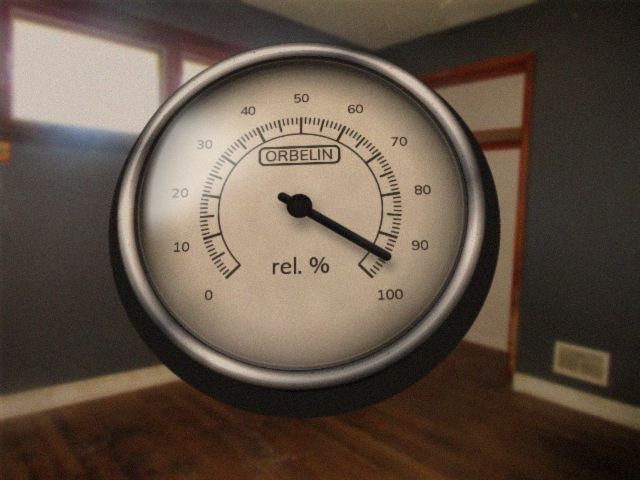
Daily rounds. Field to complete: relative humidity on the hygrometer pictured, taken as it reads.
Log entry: 95 %
